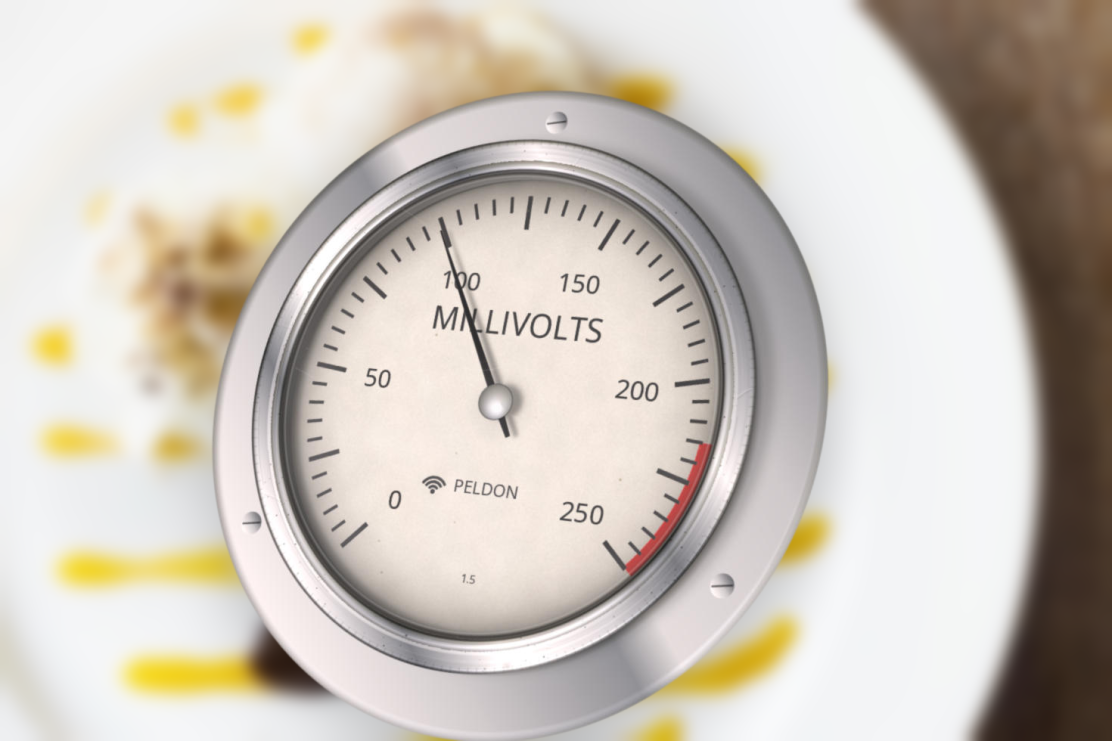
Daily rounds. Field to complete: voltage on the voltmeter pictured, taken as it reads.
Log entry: 100 mV
